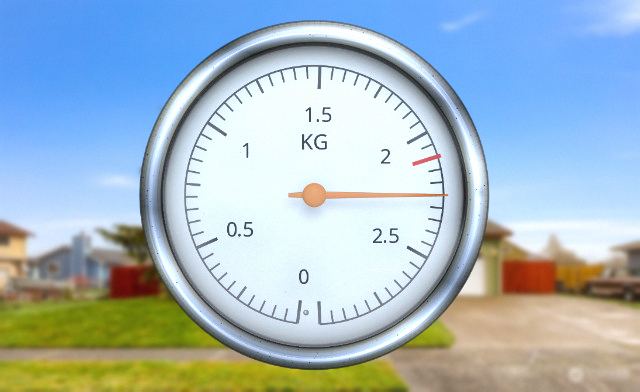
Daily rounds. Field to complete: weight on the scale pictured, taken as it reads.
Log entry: 2.25 kg
